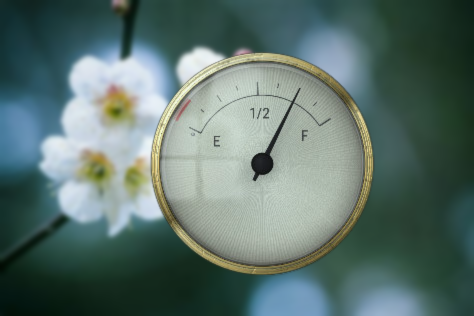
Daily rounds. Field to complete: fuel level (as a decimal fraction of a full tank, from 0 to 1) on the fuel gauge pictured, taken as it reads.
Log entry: 0.75
